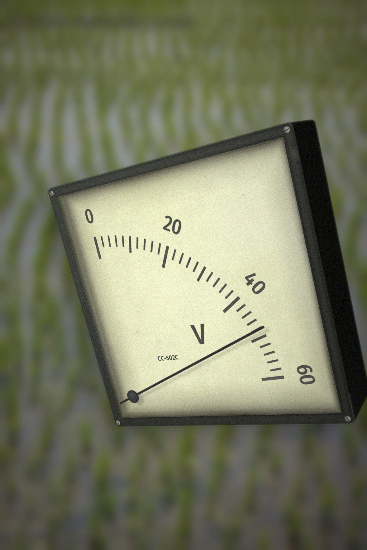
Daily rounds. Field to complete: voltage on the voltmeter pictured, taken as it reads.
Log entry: 48 V
